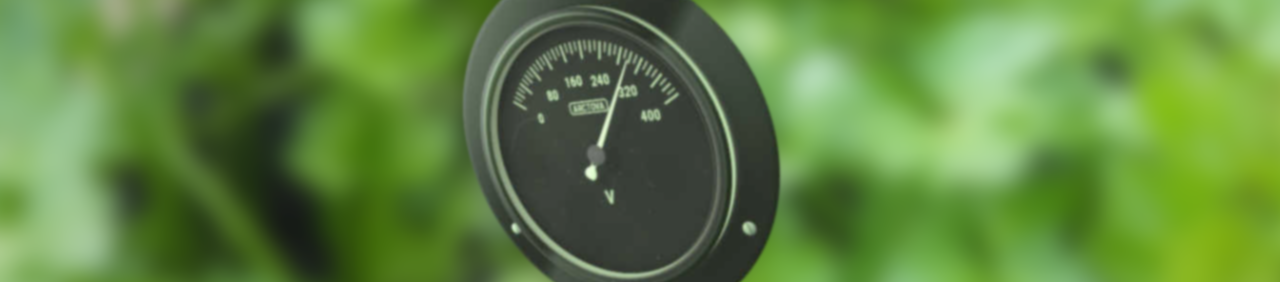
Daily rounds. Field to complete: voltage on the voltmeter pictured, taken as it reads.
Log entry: 300 V
